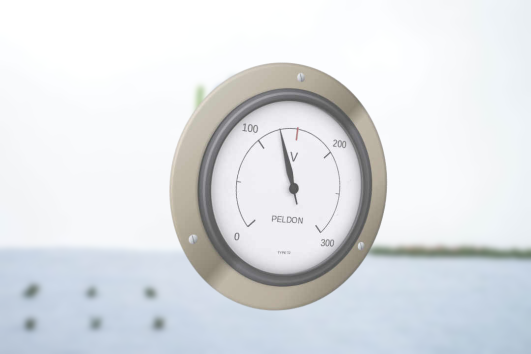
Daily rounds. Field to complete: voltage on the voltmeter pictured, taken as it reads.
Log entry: 125 V
